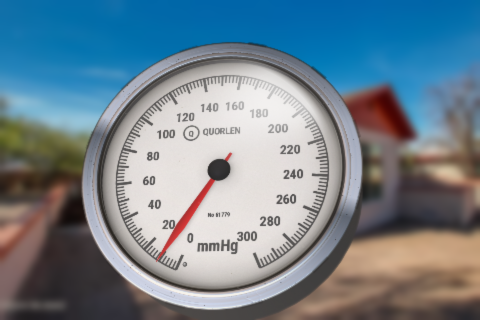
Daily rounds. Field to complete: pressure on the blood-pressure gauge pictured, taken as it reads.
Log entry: 10 mmHg
